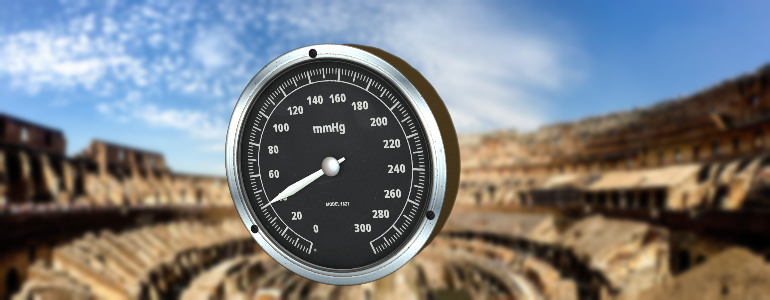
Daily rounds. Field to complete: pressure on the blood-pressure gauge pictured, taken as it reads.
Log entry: 40 mmHg
